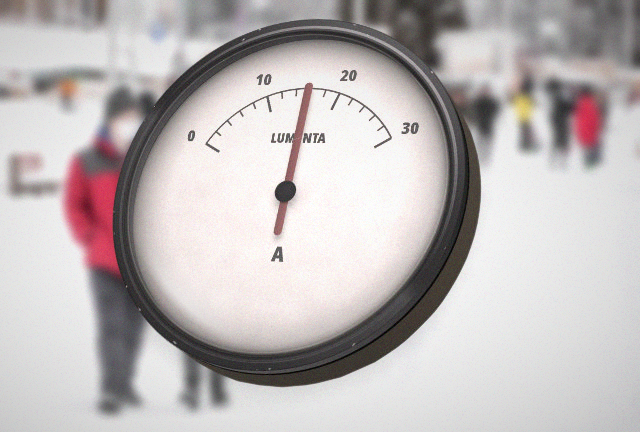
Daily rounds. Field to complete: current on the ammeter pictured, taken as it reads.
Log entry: 16 A
